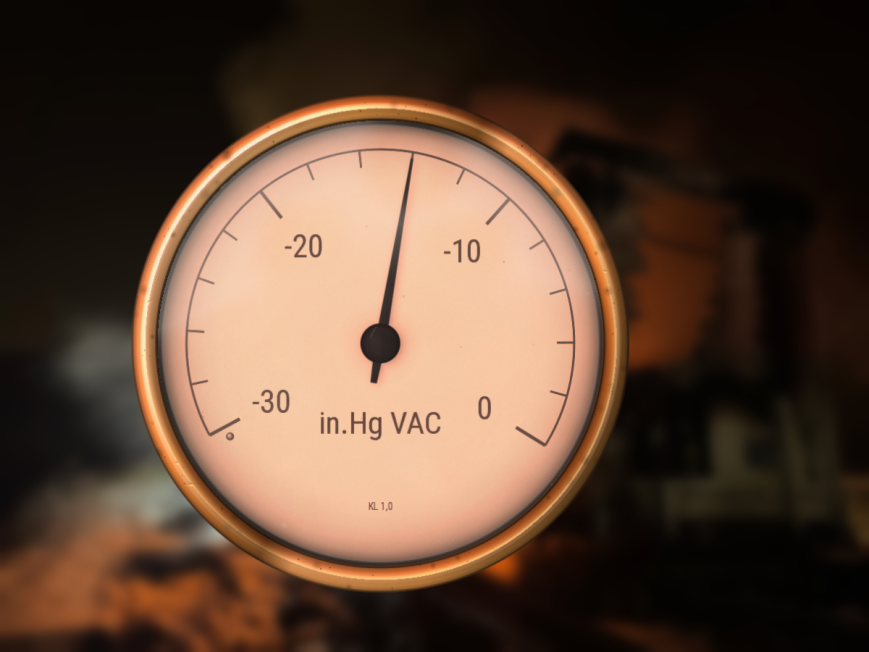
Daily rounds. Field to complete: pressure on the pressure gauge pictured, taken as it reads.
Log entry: -14 inHg
